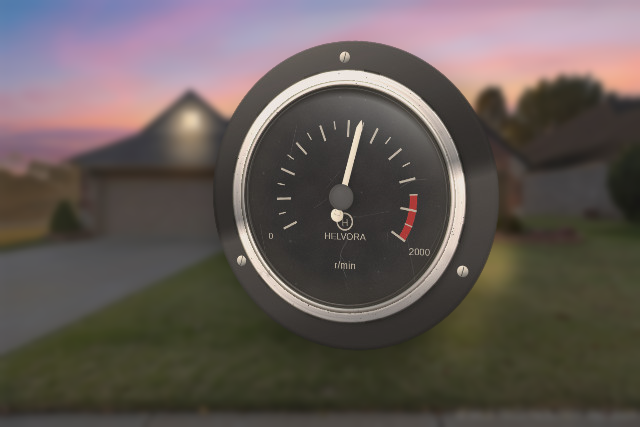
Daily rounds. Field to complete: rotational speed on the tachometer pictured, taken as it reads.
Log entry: 1100 rpm
